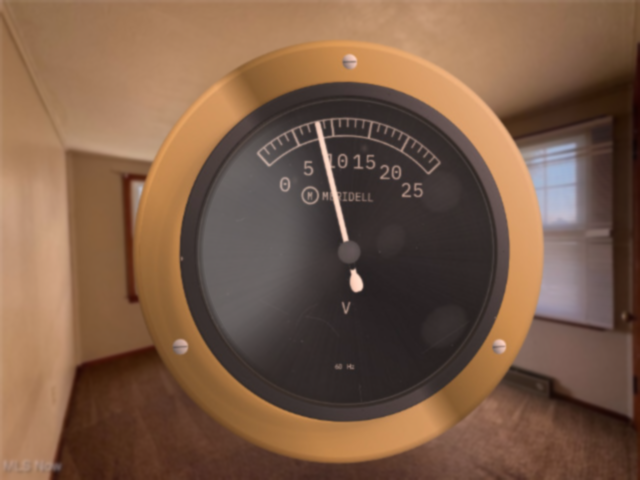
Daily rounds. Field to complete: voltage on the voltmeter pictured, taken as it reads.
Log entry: 8 V
